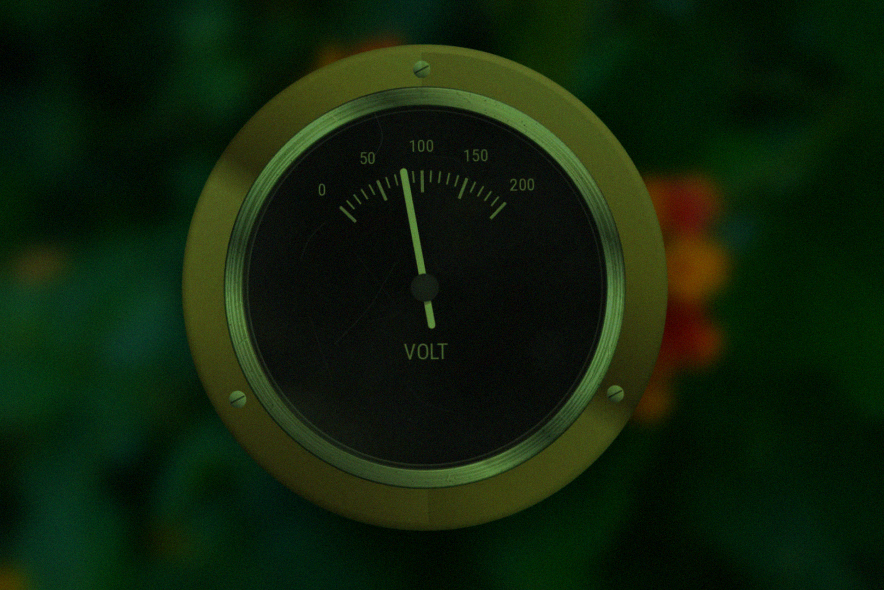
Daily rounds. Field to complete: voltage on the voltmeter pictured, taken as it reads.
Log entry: 80 V
